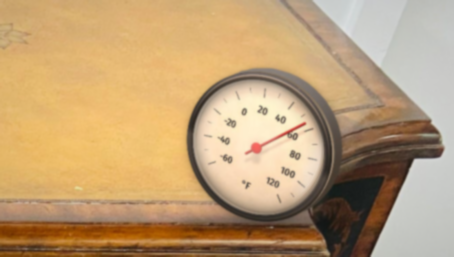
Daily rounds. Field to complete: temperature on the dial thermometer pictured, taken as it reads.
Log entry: 55 °F
